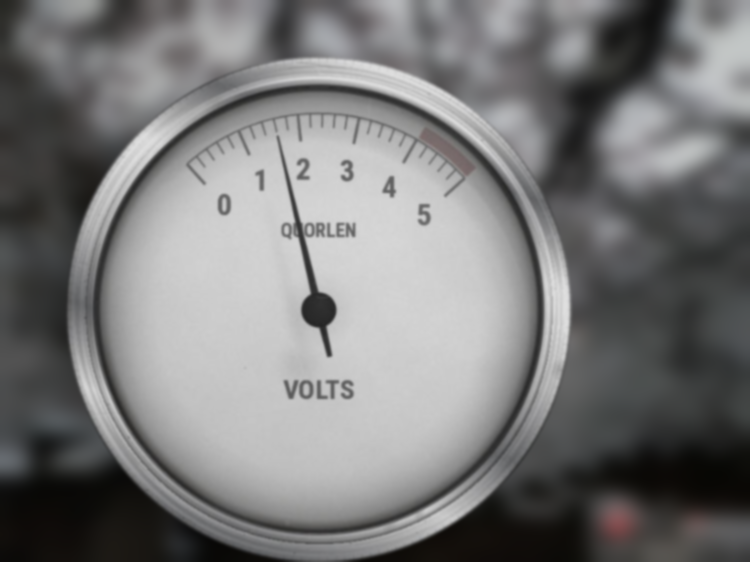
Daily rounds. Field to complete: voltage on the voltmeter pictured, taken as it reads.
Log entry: 1.6 V
